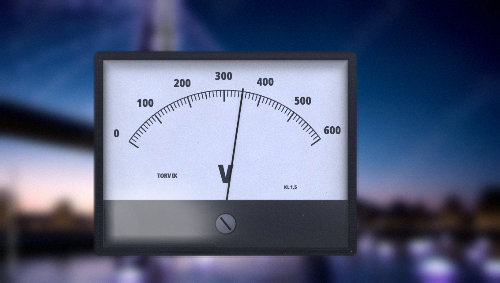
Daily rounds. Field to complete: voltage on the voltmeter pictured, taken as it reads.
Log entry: 350 V
